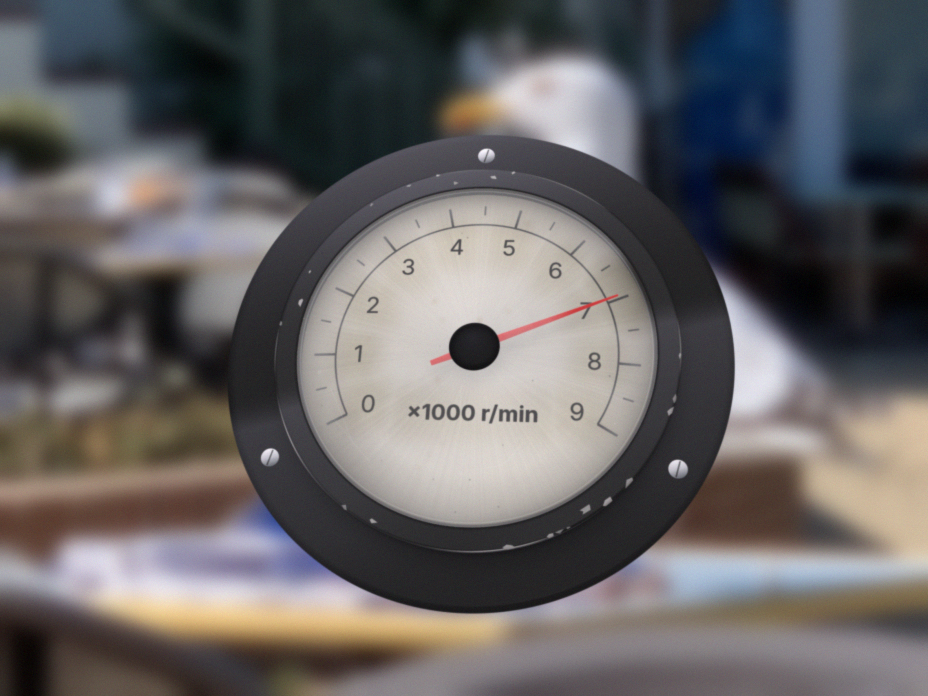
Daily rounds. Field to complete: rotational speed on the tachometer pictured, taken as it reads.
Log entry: 7000 rpm
